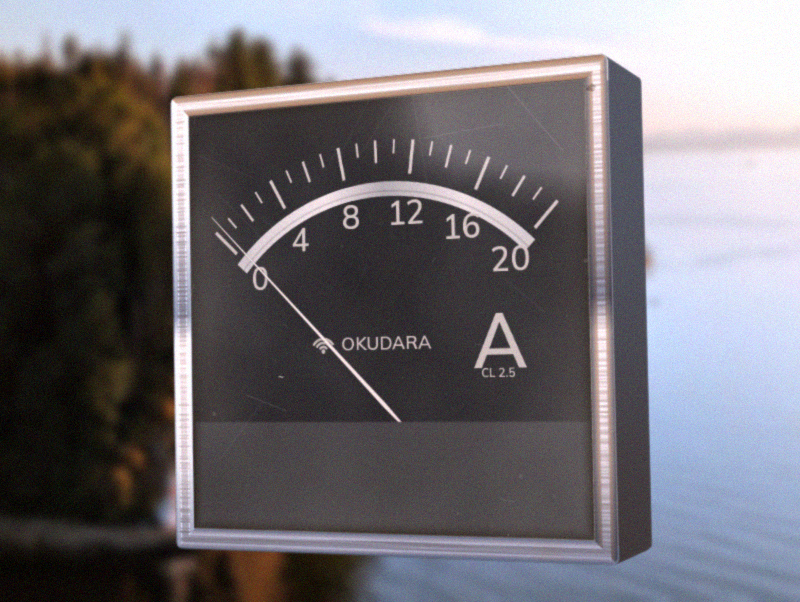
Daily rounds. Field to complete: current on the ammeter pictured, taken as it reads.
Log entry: 0.5 A
